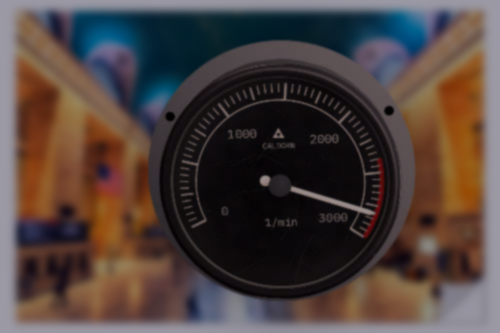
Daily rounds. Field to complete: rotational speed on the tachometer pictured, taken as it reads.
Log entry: 2800 rpm
